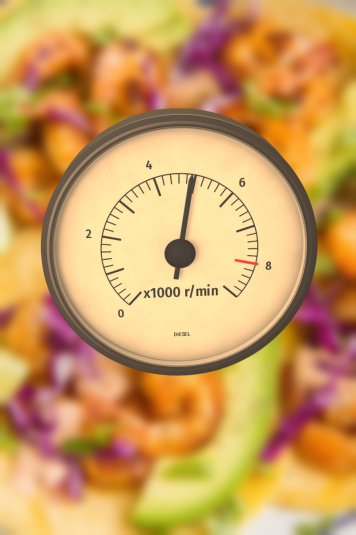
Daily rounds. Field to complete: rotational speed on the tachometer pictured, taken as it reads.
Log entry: 4900 rpm
